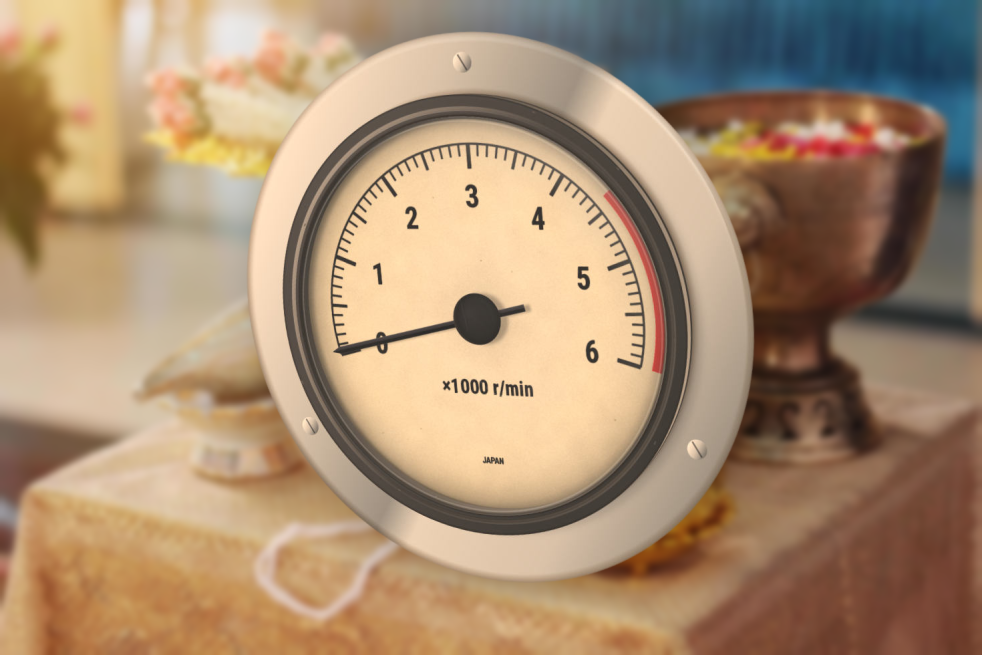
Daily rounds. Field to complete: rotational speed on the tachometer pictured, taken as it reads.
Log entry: 50 rpm
